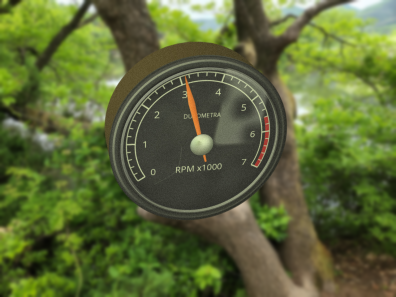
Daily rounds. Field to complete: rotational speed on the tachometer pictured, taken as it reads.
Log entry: 3100 rpm
